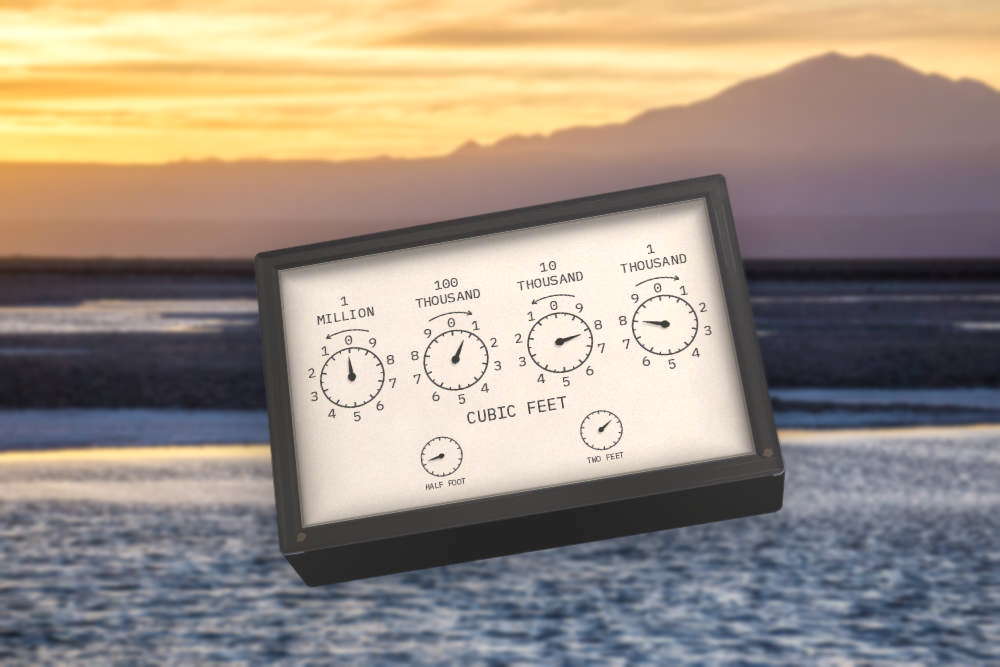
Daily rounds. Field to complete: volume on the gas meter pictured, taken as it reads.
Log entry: 7800 ft³
